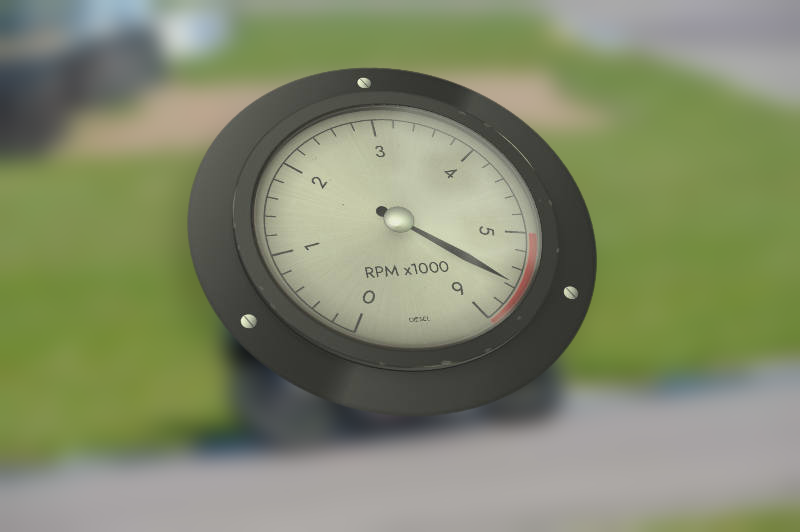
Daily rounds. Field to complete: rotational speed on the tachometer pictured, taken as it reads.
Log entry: 5600 rpm
